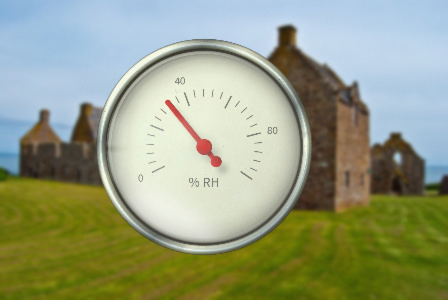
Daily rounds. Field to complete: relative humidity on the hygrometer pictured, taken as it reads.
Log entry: 32 %
